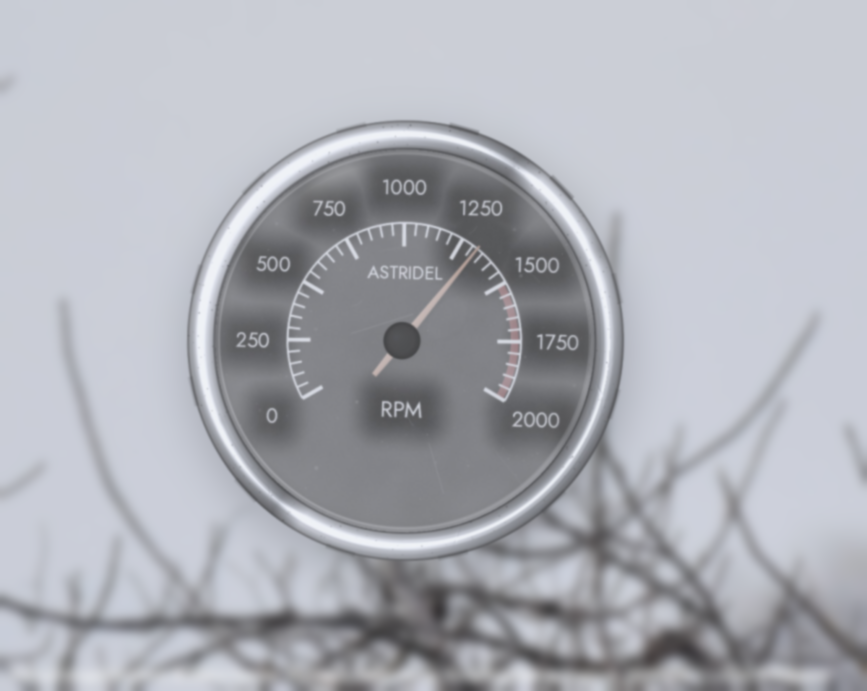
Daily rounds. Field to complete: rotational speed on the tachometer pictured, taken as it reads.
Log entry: 1325 rpm
